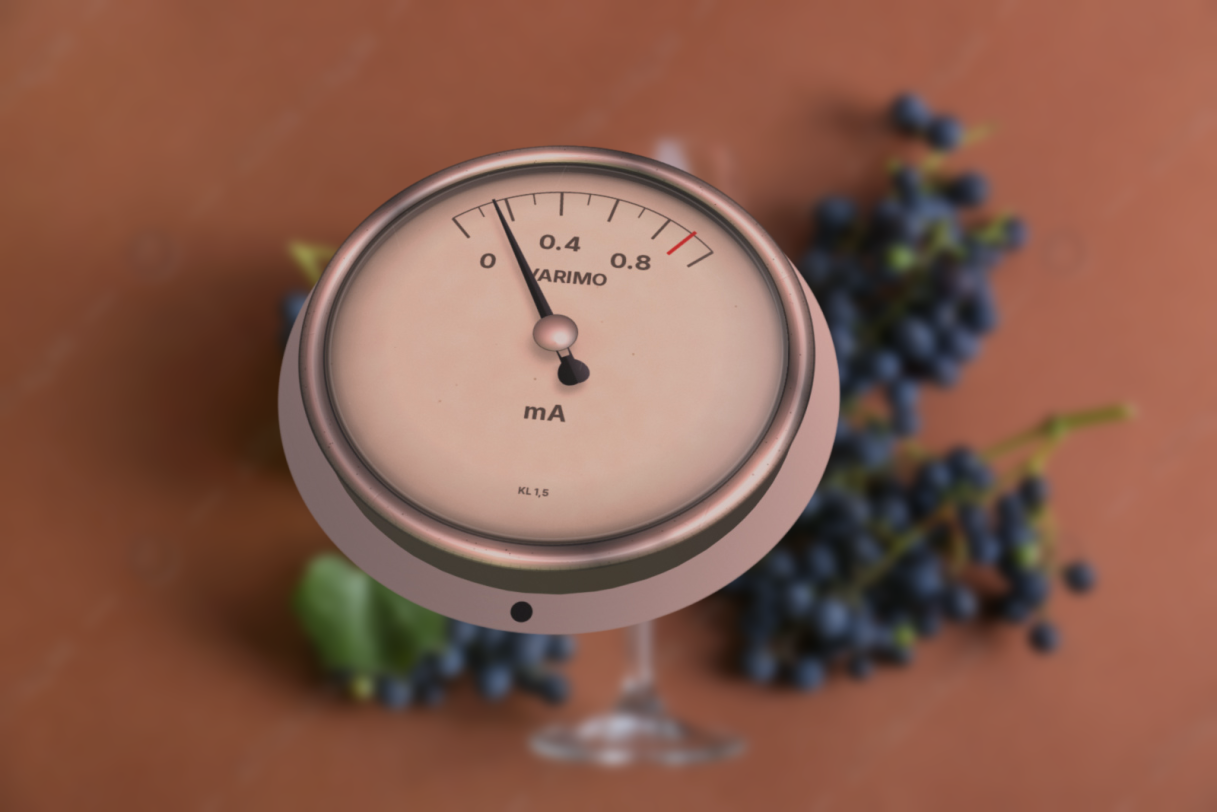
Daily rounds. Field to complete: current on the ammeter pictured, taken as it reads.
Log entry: 0.15 mA
